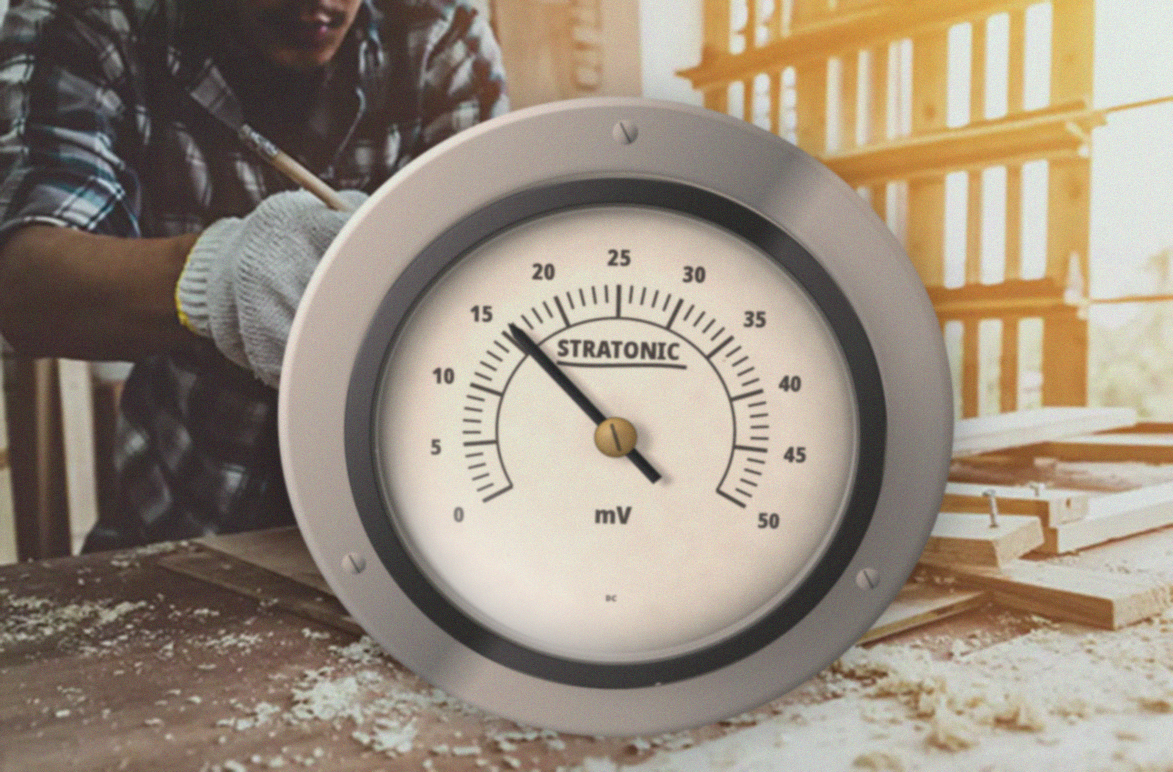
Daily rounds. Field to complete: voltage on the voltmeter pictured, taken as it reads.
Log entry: 16 mV
